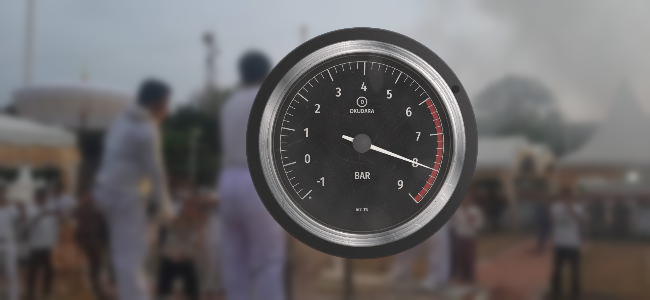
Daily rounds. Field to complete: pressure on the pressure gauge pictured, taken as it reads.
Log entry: 8 bar
